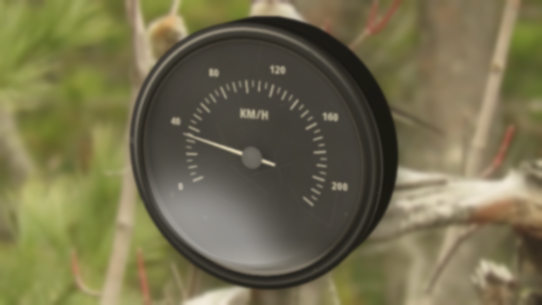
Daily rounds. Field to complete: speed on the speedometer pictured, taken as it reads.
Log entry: 35 km/h
